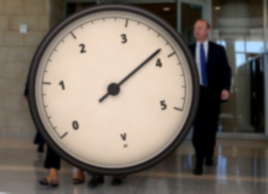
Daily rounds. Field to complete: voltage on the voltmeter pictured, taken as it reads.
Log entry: 3.8 V
